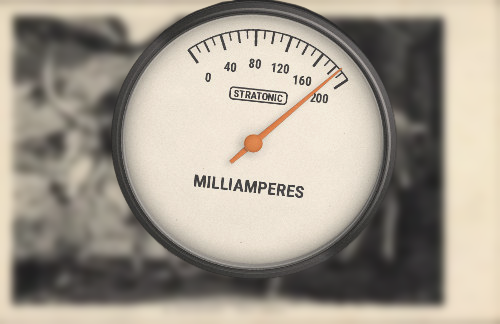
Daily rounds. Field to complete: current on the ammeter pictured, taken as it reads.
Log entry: 185 mA
